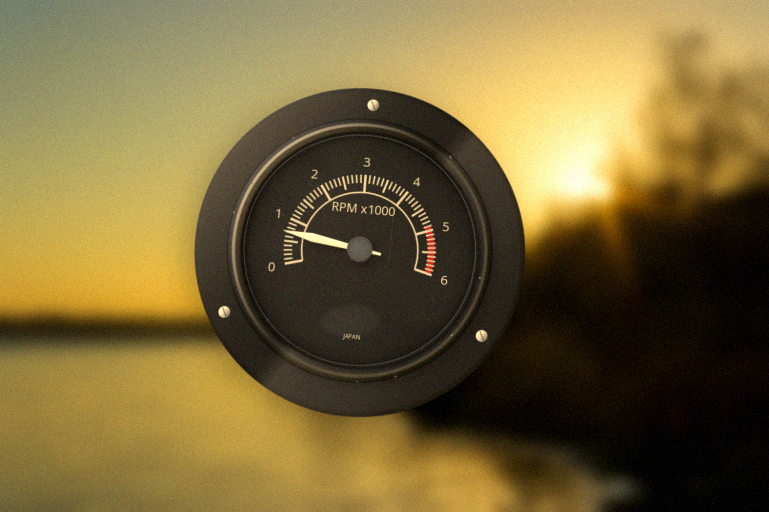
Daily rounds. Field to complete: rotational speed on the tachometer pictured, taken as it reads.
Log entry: 700 rpm
